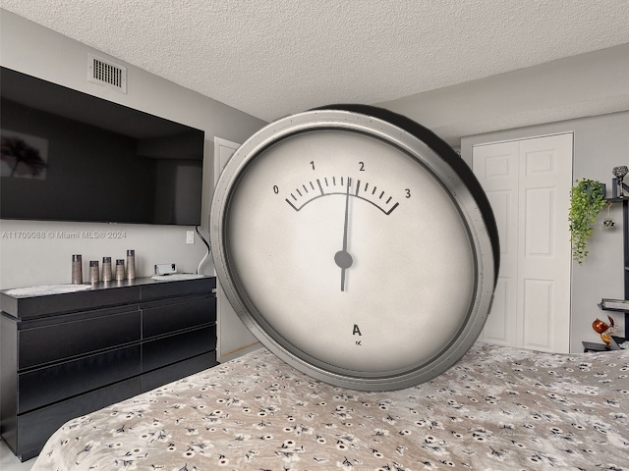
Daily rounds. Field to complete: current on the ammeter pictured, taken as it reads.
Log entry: 1.8 A
